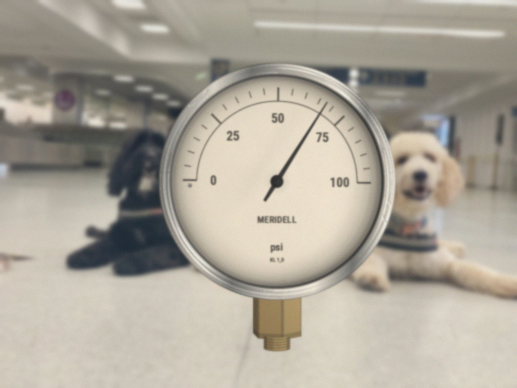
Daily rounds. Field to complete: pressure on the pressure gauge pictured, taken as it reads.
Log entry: 67.5 psi
